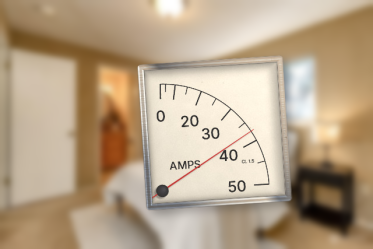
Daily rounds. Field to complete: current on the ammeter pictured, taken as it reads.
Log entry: 37.5 A
